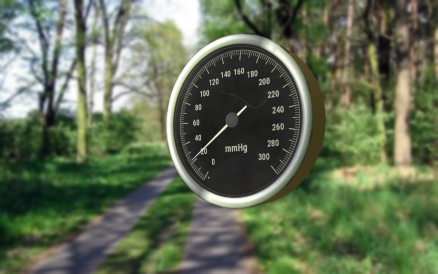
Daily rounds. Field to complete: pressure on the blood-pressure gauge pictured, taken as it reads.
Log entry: 20 mmHg
